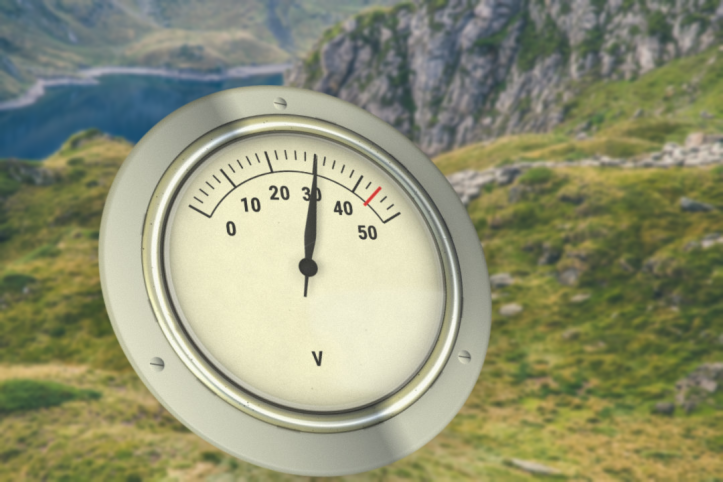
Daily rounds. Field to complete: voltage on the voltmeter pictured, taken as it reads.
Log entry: 30 V
